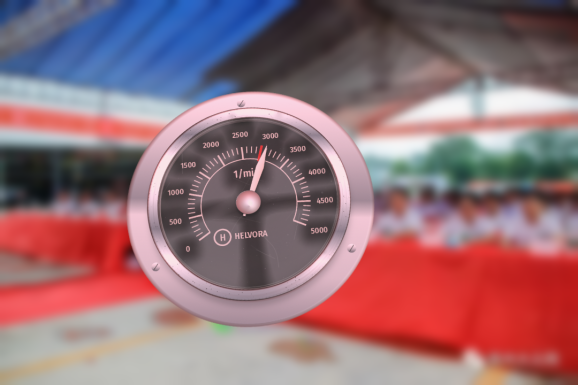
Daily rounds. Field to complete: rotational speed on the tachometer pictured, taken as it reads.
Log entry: 3000 rpm
